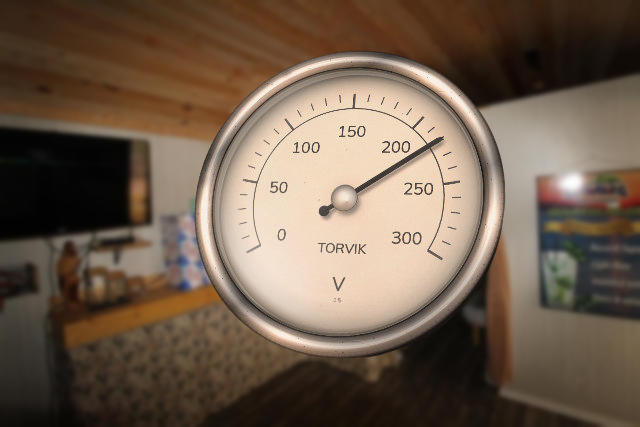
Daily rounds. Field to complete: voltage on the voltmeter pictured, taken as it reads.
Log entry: 220 V
